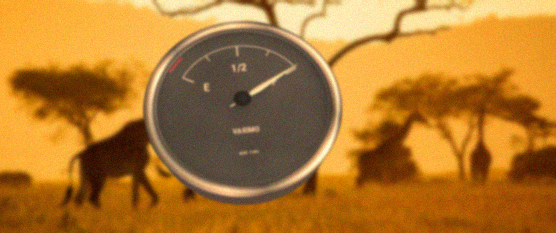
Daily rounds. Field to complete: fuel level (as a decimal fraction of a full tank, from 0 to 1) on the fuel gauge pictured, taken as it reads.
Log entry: 1
